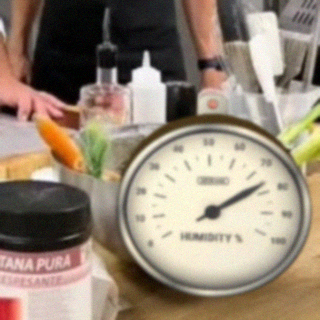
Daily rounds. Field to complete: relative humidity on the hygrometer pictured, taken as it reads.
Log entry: 75 %
